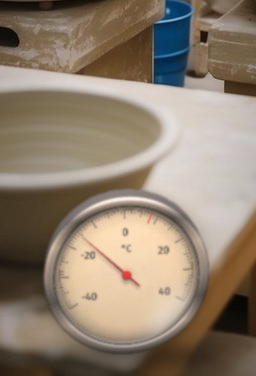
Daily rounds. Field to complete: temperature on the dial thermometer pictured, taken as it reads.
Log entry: -15 °C
